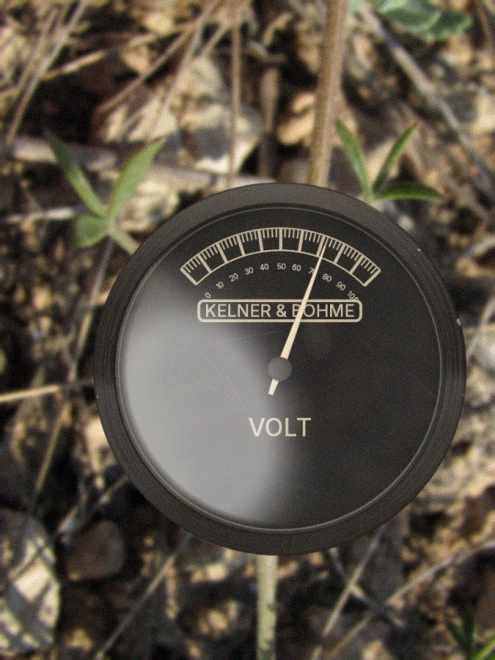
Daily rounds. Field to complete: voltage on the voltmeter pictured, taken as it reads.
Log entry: 72 V
